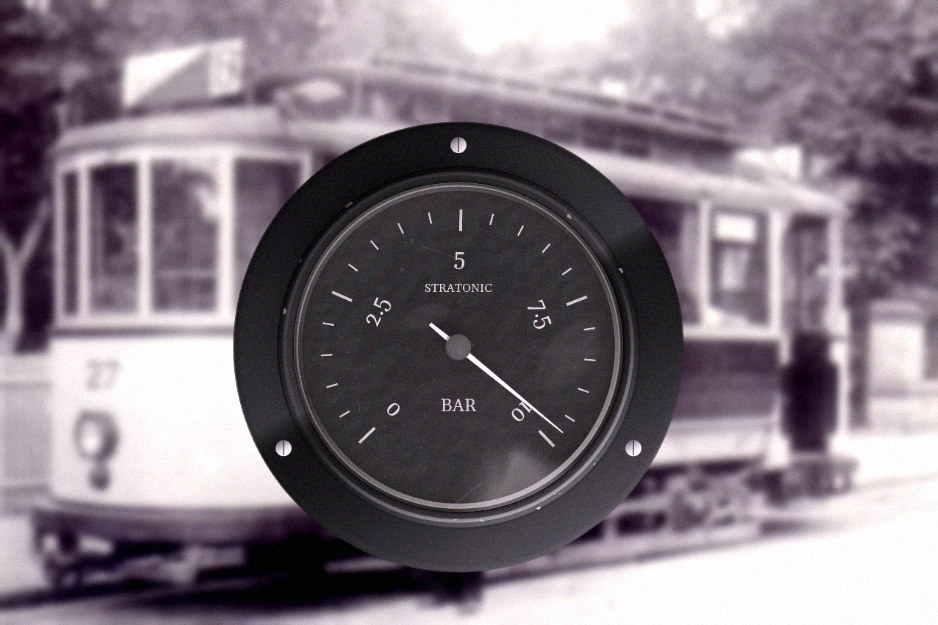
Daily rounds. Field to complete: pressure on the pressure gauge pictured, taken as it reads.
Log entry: 9.75 bar
